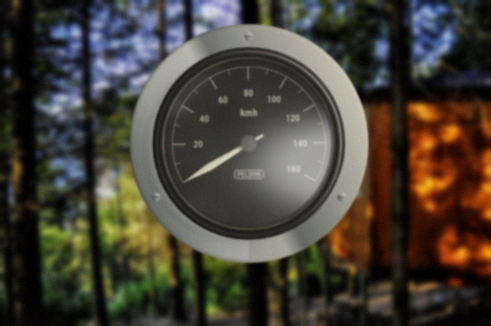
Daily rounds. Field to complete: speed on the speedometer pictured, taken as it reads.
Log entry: 0 km/h
